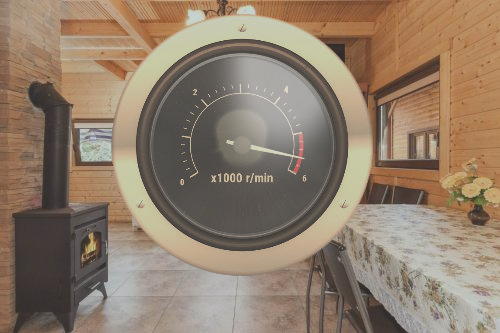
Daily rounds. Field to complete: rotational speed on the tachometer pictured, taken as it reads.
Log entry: 5600 rpm
